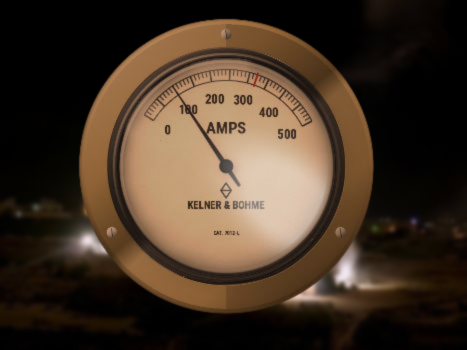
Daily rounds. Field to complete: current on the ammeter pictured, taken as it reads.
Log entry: 100 A
